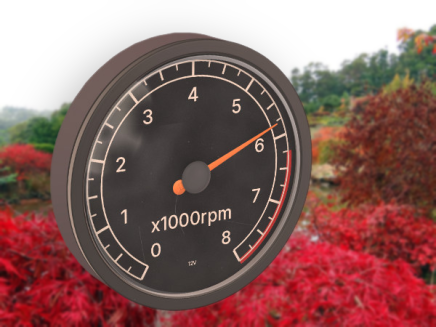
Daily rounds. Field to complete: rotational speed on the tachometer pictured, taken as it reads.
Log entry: 5750 rpm
